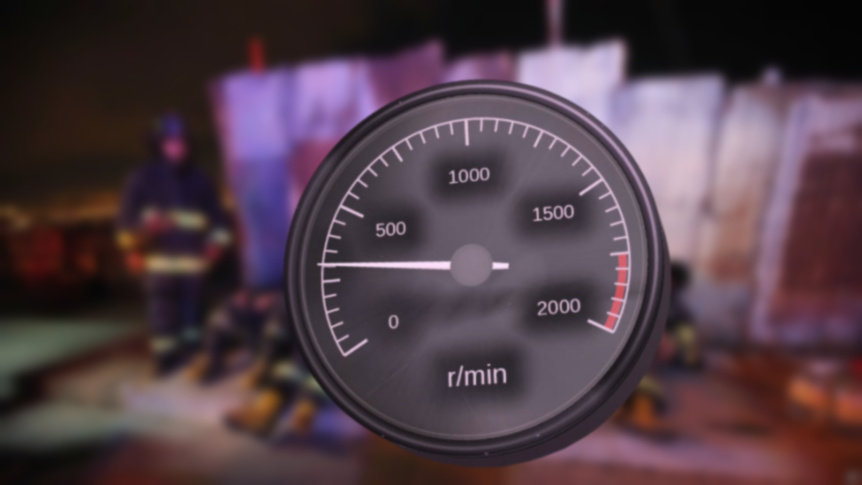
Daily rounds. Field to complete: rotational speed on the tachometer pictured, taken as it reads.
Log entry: 300 rpm
